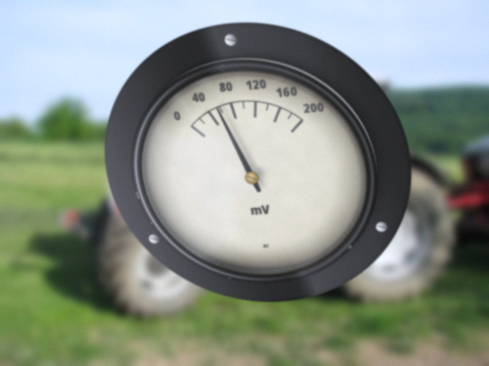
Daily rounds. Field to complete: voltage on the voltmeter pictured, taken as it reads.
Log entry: 60 mV
